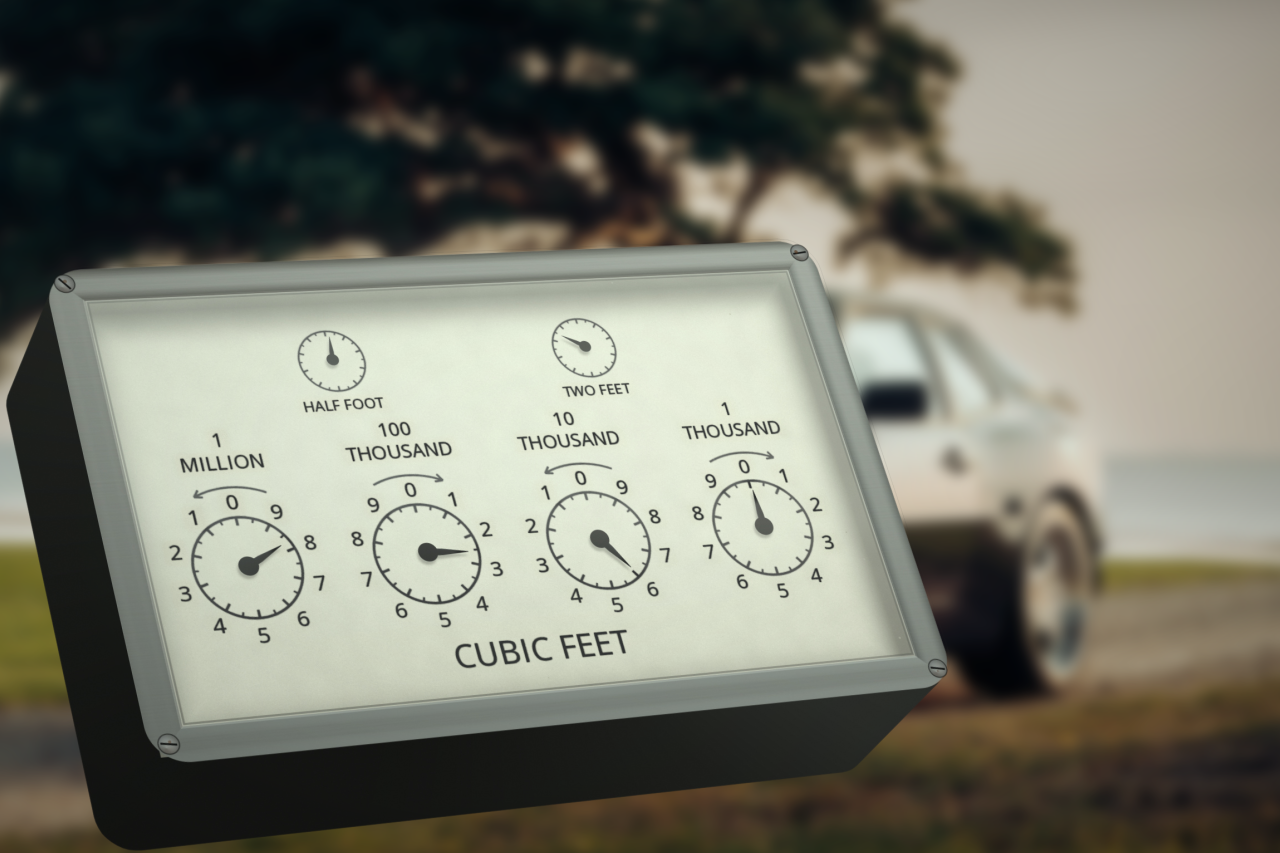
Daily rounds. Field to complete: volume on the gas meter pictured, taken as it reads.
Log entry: 826000 ft³
